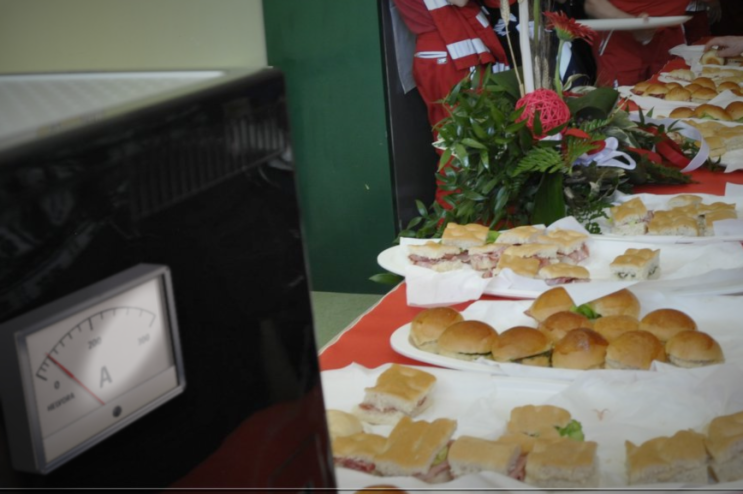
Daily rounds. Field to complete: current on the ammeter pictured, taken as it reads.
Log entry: 100 A
